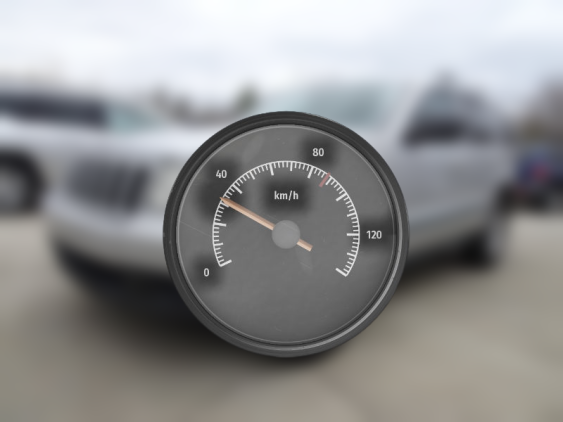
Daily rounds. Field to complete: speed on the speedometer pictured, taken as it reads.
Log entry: 32 km/h
